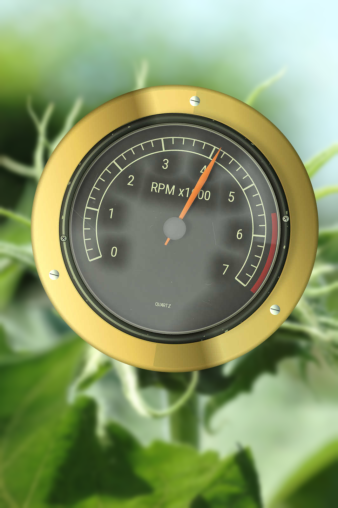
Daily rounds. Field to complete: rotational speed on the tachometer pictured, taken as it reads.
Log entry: 4100 rpm
